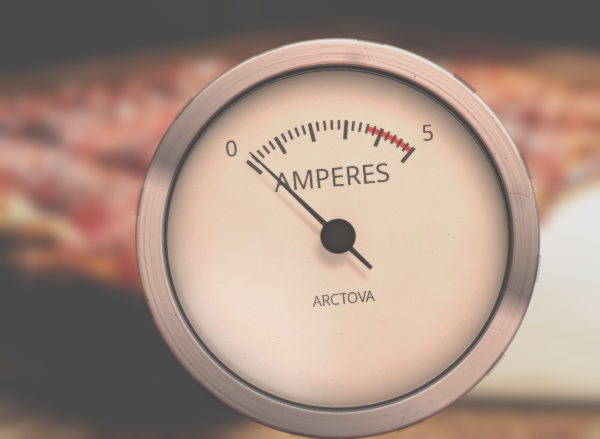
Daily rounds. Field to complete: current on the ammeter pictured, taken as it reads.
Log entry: 0.2 A
